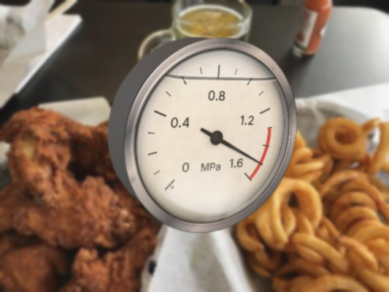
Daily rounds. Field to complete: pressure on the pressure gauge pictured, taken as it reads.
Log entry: 1.5 MPa
